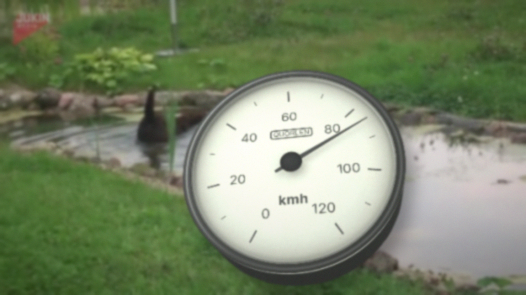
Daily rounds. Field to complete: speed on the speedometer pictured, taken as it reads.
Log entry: 85 km/h
